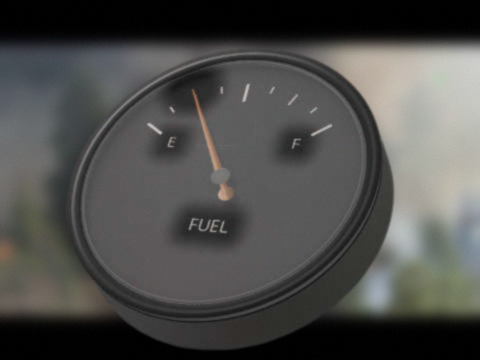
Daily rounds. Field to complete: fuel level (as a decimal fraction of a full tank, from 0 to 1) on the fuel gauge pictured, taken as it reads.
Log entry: 0.25
